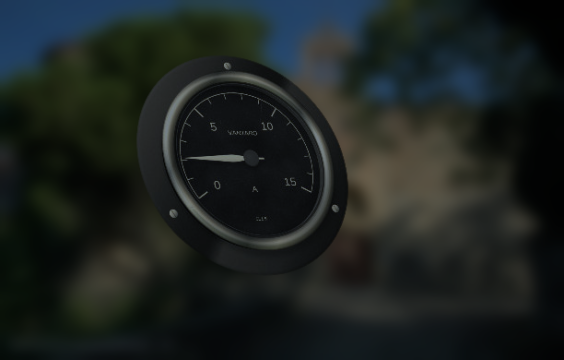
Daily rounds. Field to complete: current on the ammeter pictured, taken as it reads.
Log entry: 2 A
